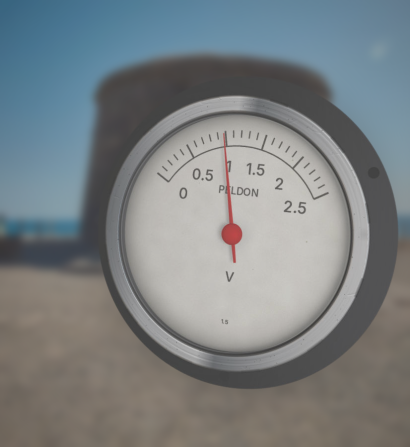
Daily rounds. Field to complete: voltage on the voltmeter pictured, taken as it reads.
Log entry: 1 V
